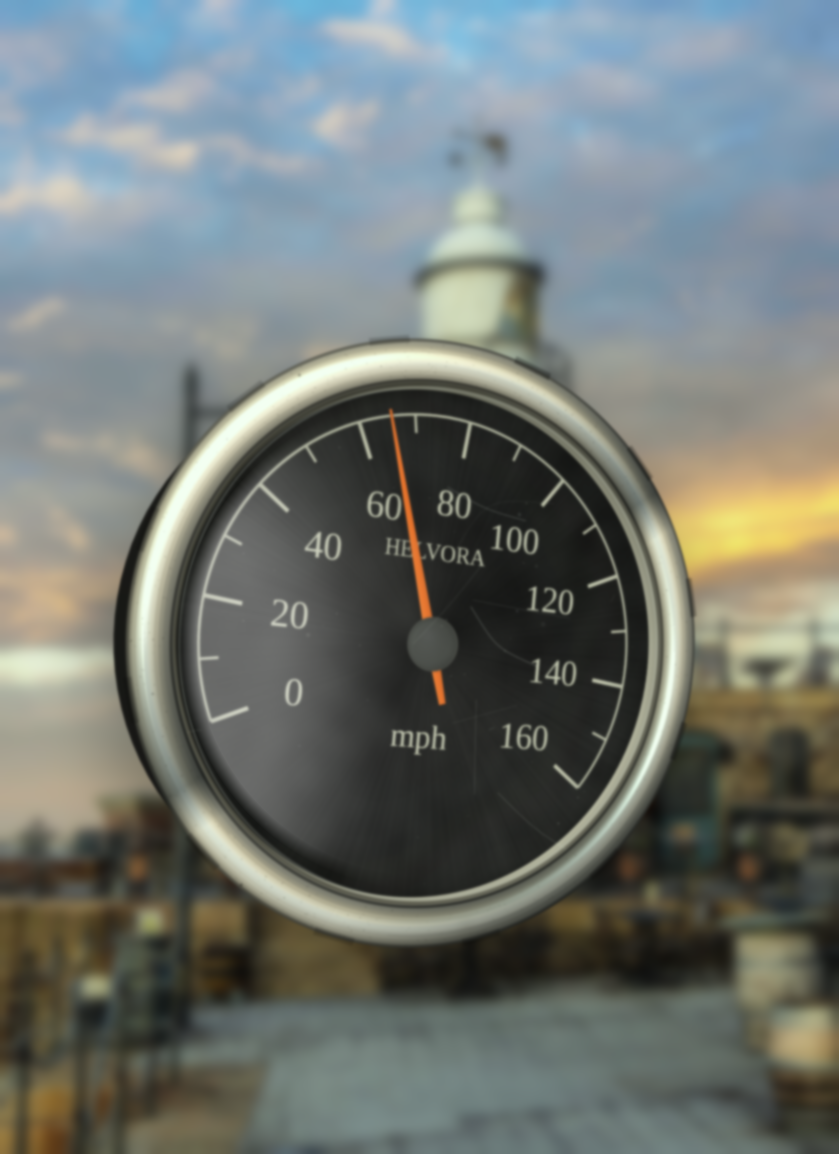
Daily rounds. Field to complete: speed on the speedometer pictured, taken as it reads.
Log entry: 65 mph
